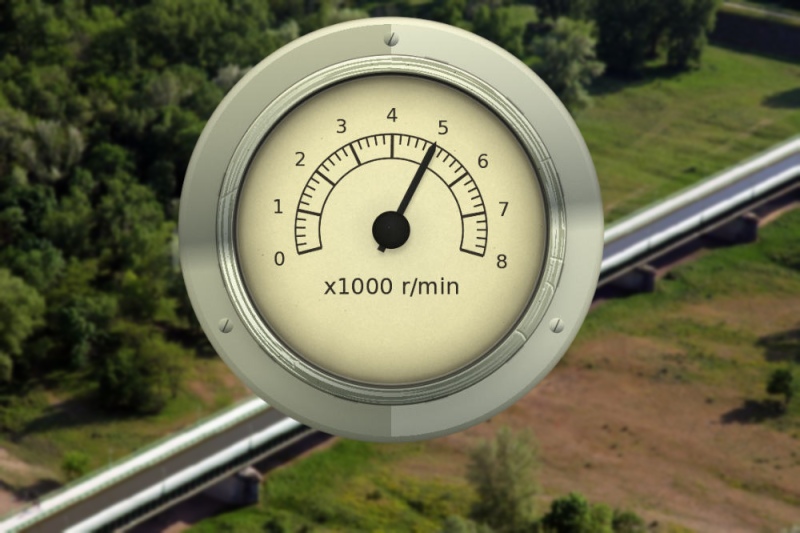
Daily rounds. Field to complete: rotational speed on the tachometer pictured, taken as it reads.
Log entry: 5000 rpm
